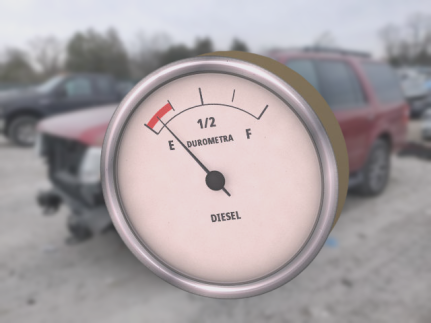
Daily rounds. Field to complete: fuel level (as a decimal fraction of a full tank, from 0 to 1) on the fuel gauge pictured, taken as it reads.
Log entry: 0.125
